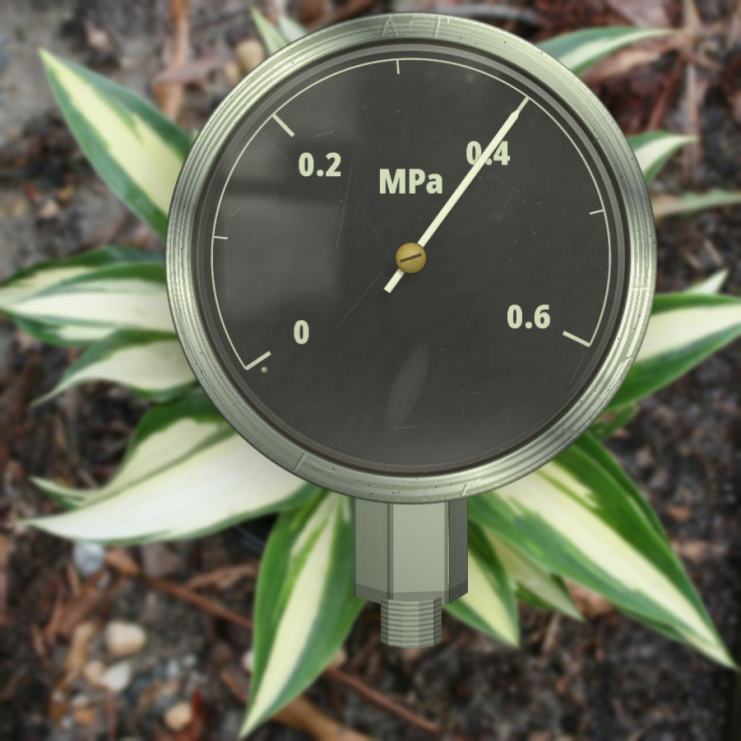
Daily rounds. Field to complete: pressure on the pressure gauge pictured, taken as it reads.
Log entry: 0.4 MPa
